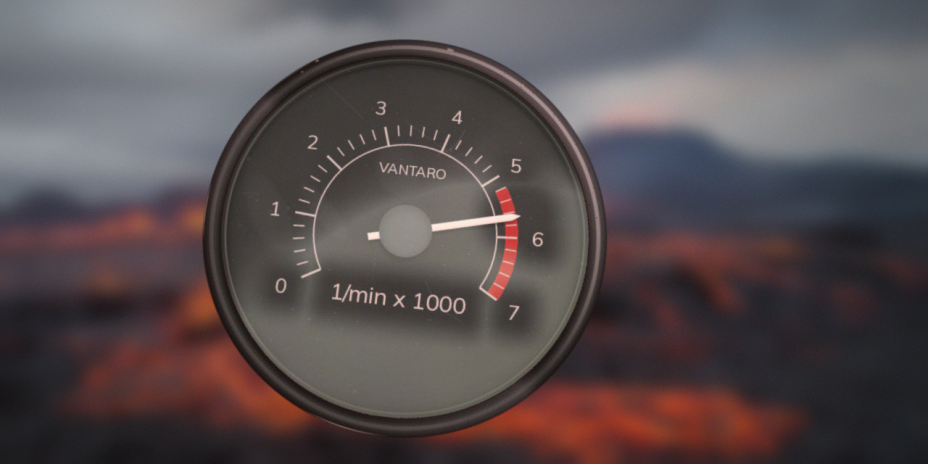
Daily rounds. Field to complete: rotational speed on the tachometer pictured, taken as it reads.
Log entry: 5700 rpm
